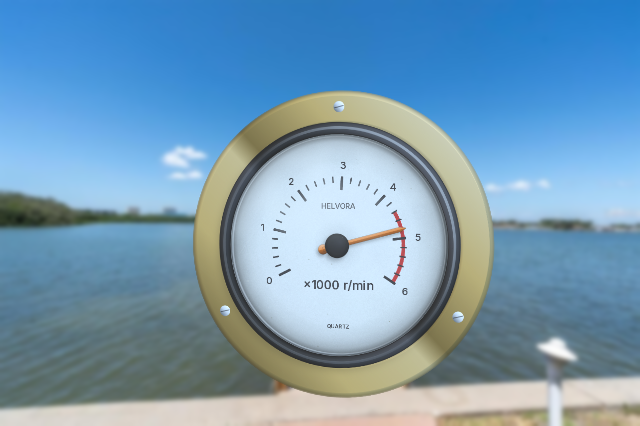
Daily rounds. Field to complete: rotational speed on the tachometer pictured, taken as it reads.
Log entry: 4800 rpm
